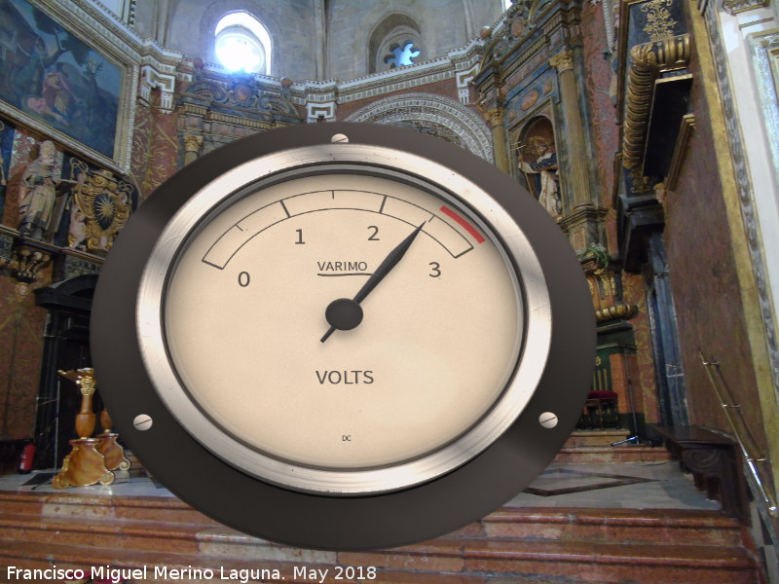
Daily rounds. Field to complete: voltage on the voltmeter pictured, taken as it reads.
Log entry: 2.5 V
